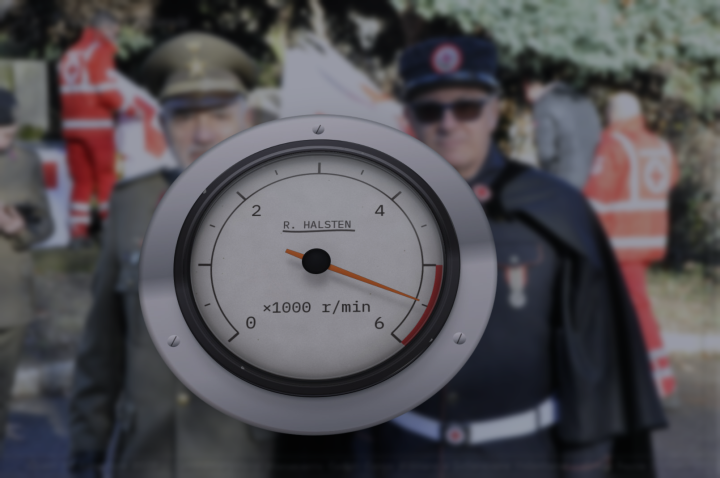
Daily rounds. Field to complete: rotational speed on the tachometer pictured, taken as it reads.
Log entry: 5500 rpm
